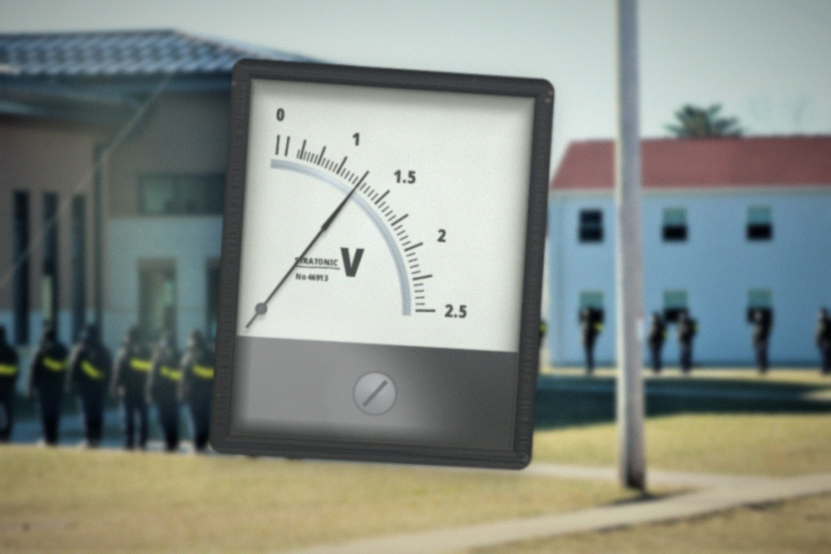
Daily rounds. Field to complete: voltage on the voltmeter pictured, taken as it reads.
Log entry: 1.25 V
